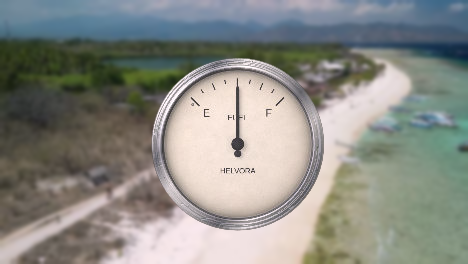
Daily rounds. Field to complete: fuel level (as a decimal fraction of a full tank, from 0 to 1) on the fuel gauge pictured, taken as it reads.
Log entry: 0.5
